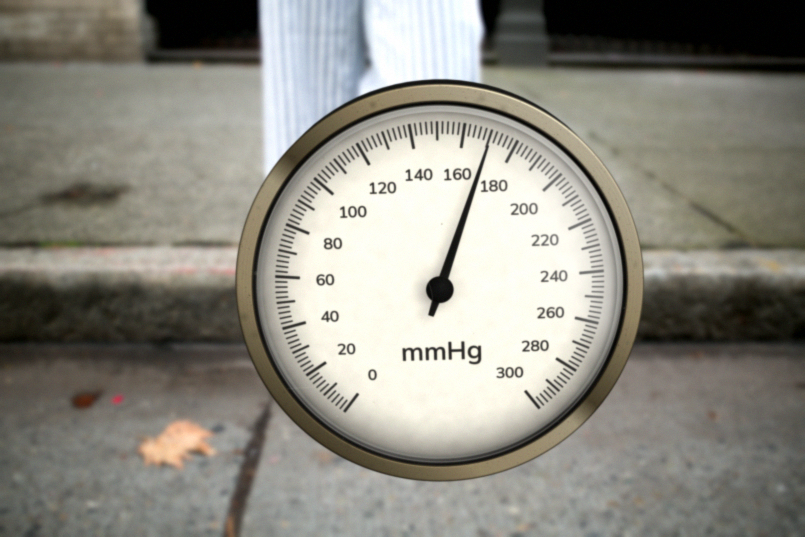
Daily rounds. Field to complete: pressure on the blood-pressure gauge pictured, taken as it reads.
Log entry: 170 mmHg
